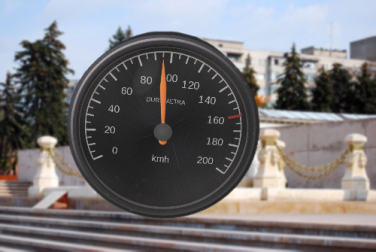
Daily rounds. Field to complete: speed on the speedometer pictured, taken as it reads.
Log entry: 95 km/h
